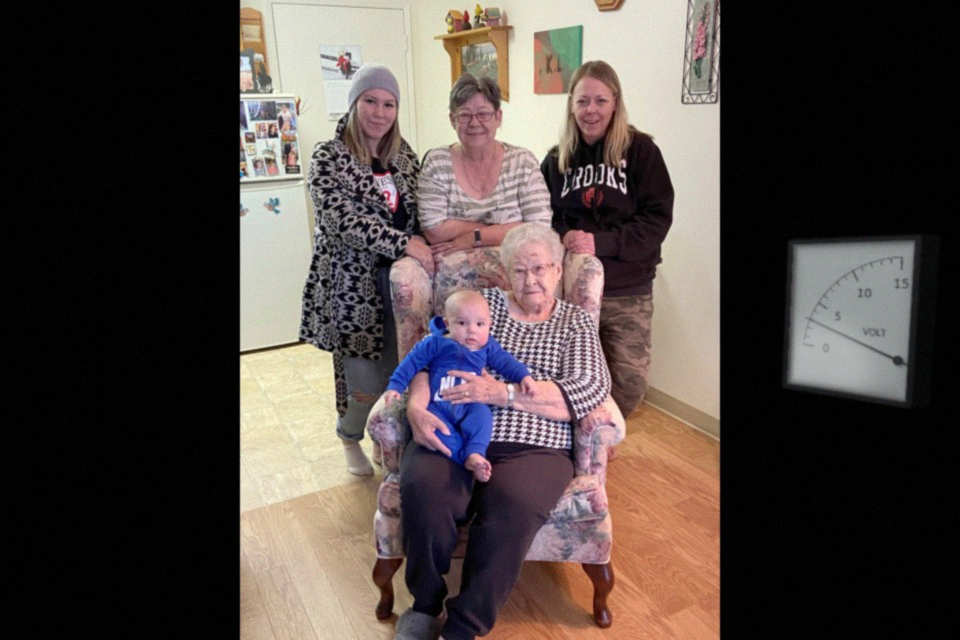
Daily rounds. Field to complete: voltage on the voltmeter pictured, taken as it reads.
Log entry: 3 V
